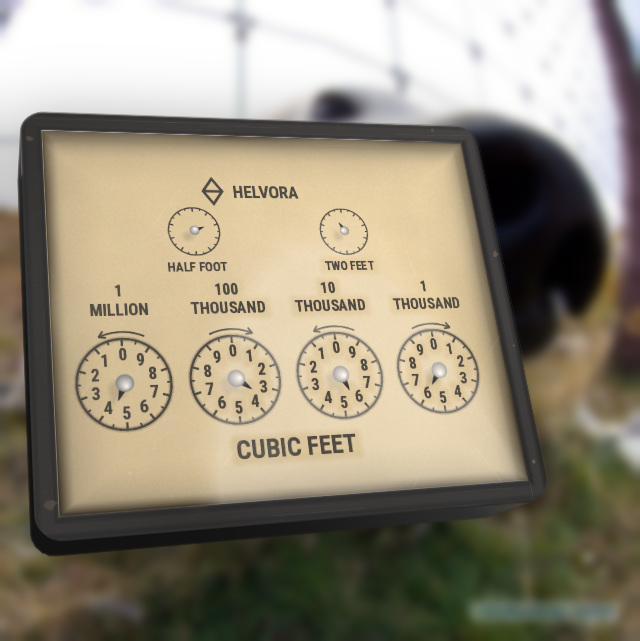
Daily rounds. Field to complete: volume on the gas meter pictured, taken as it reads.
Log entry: 435600 ft³
